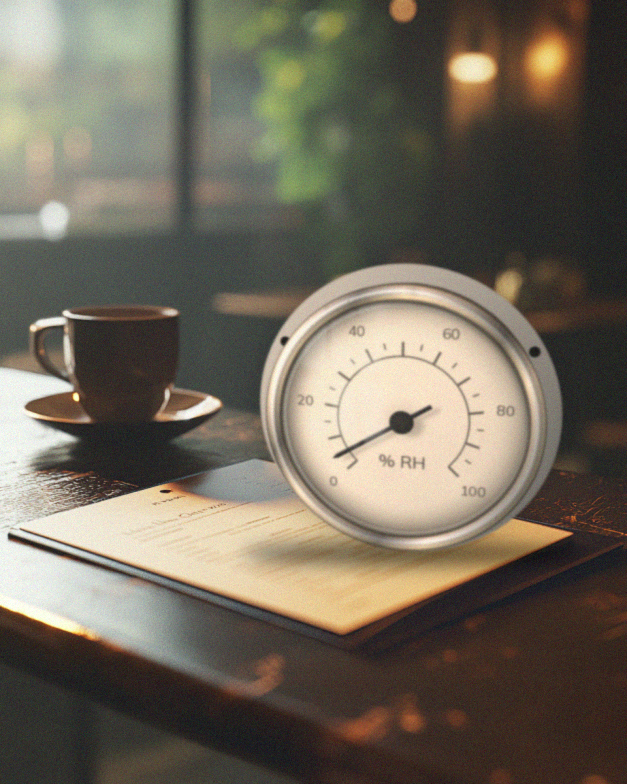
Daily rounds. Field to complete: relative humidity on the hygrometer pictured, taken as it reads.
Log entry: 5 %
